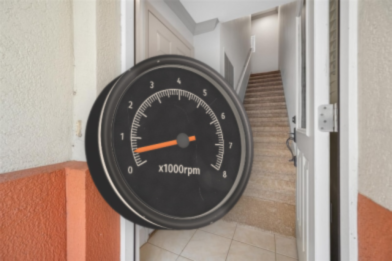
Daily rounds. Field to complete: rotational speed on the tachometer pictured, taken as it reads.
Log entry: 500 rpm
